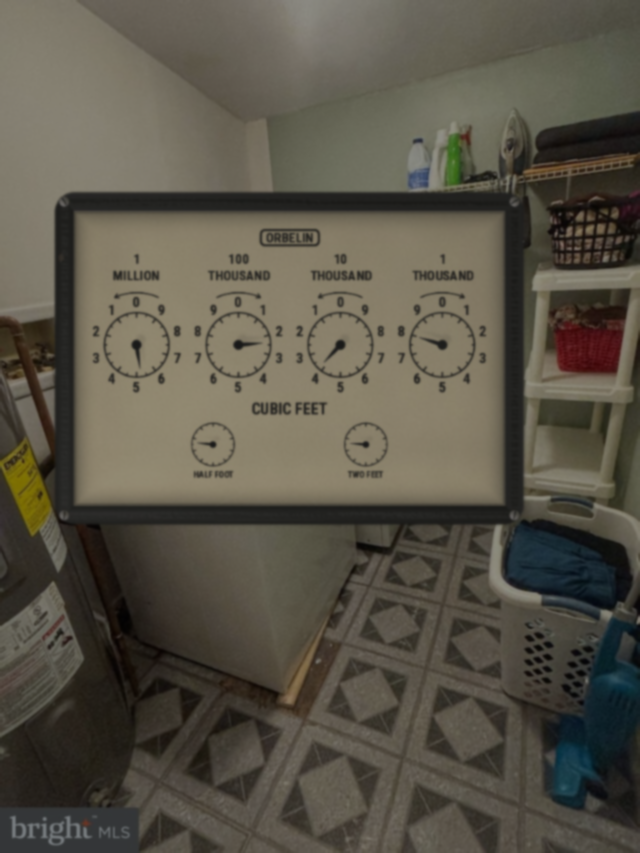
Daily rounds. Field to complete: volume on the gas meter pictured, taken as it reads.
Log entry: 523800 ft³
